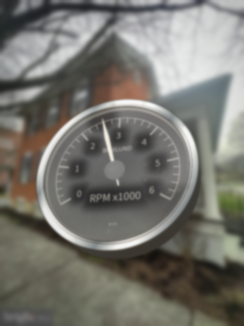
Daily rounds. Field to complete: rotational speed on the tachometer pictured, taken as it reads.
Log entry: 2600 rpm
